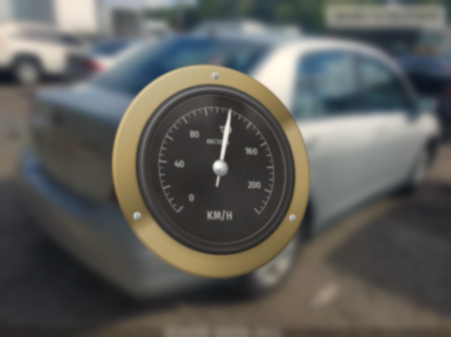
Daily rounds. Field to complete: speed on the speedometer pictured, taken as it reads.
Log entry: 120 km/h
